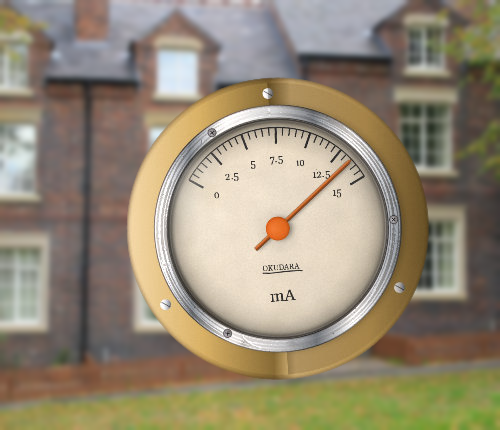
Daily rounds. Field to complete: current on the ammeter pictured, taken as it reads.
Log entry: 13.5 mA
